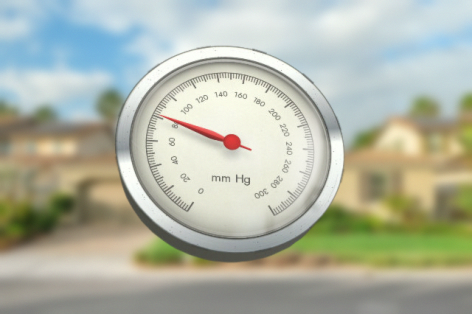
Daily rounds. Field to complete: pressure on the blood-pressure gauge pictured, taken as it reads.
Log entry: 80 mmHg
